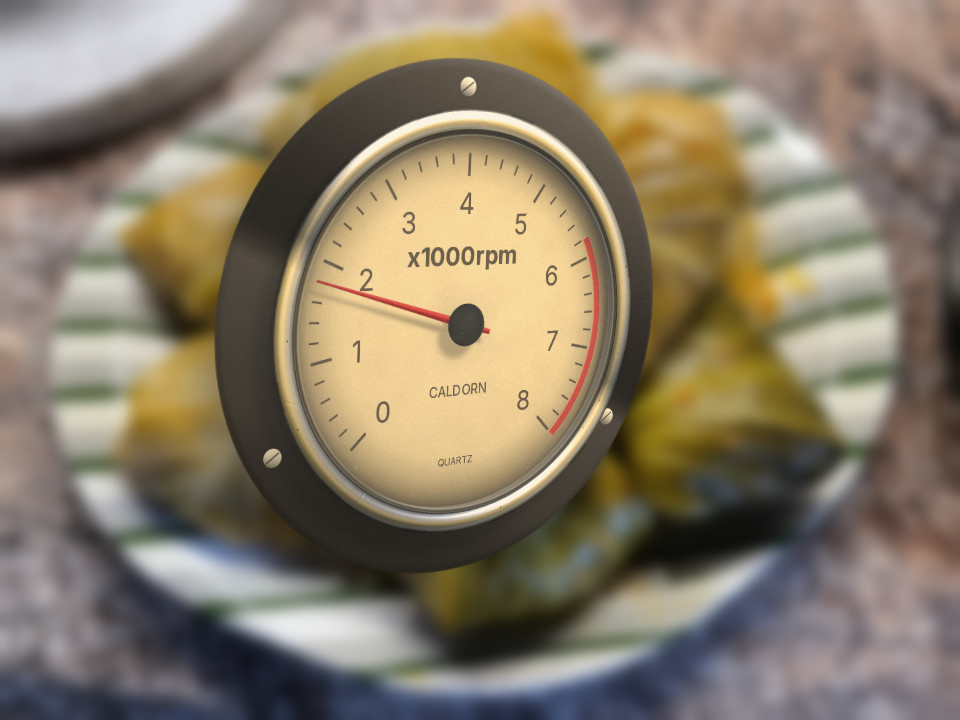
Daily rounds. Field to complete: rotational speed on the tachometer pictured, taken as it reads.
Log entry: 1800 rpm
